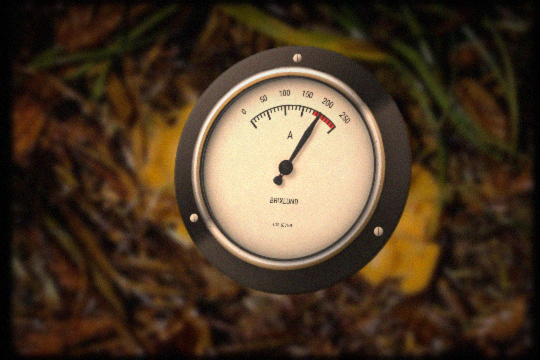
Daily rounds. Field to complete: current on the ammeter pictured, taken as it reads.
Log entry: 200 A
